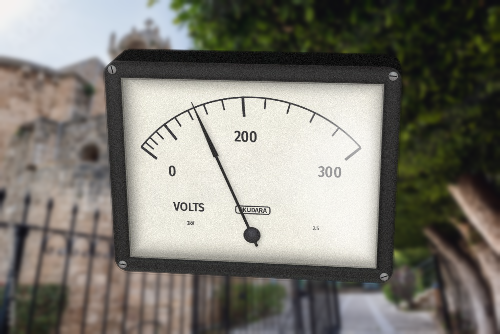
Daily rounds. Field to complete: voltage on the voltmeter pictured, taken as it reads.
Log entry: 150 V
